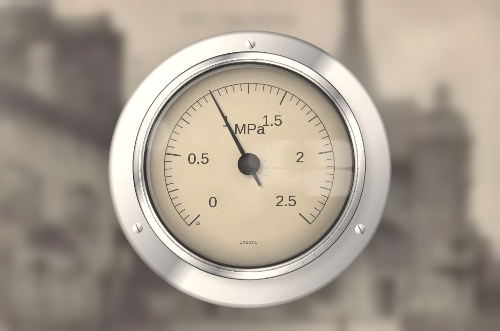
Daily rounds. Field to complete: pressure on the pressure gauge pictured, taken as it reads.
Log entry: 1 MPa
